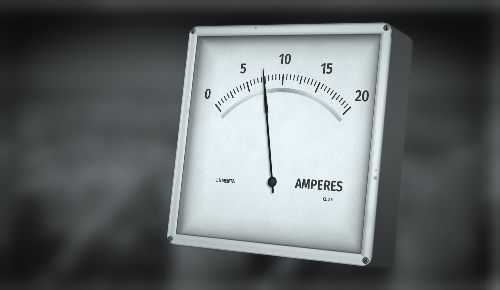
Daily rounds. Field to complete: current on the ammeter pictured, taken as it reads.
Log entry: 7.5 A
